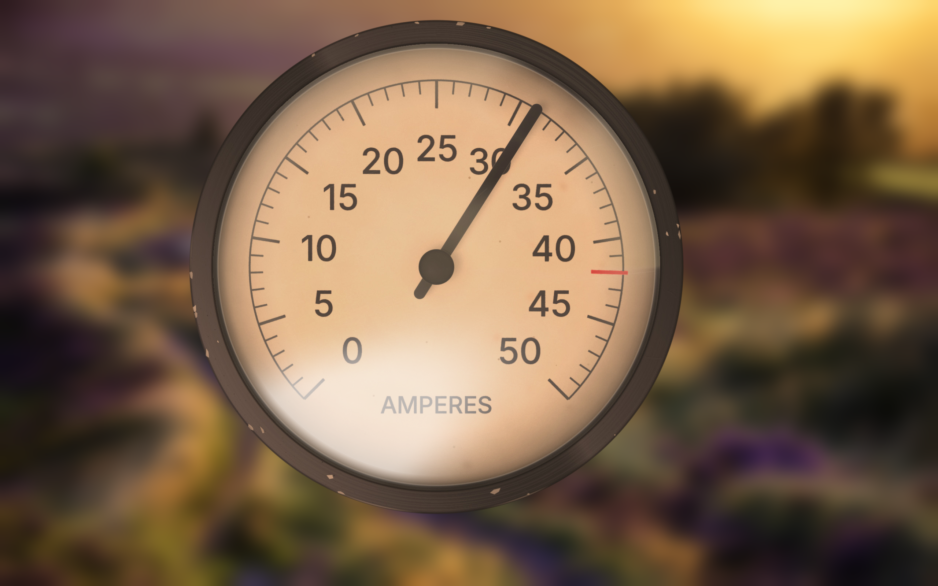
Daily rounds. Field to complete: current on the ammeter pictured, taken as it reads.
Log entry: 31 A
